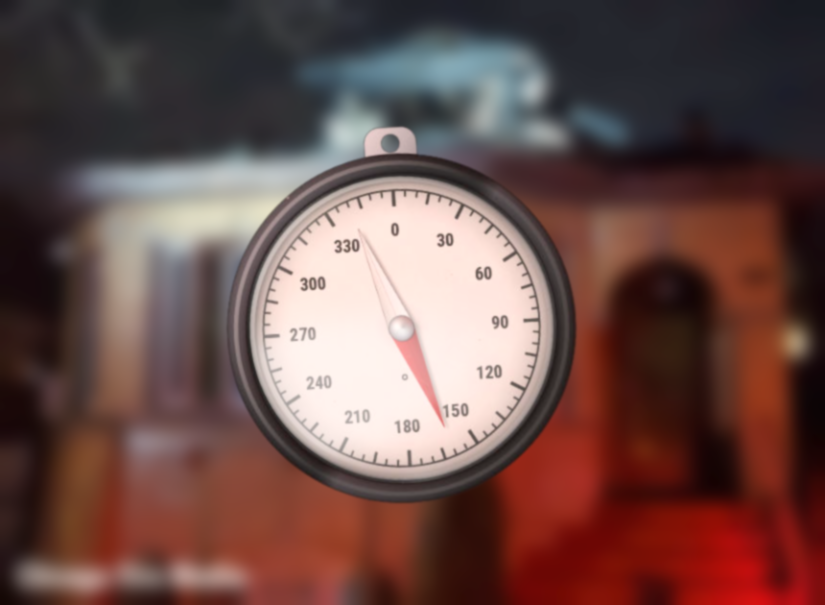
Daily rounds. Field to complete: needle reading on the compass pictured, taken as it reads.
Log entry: 160 °
